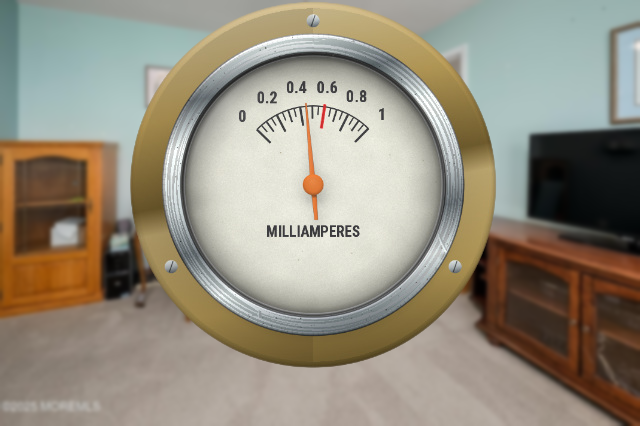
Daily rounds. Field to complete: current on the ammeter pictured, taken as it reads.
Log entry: 0.45 mA
